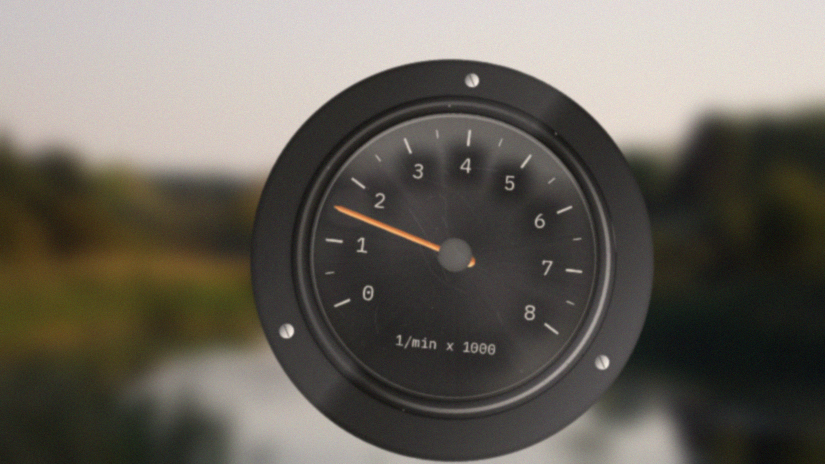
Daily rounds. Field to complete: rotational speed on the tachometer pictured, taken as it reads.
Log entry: 1500 rpm
